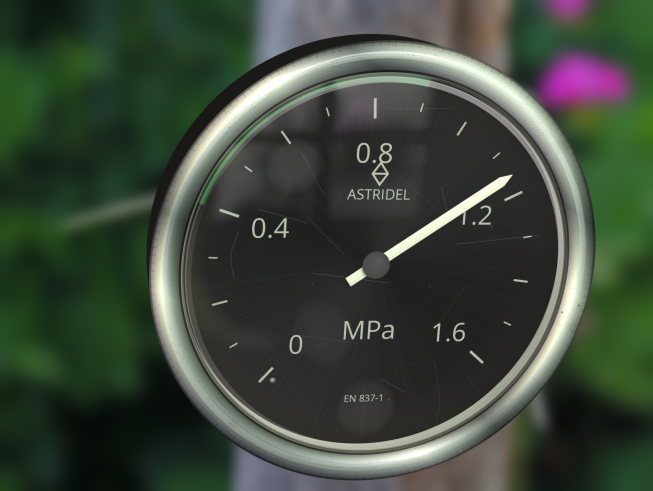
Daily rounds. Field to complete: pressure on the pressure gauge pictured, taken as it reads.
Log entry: 1.15 MPa
